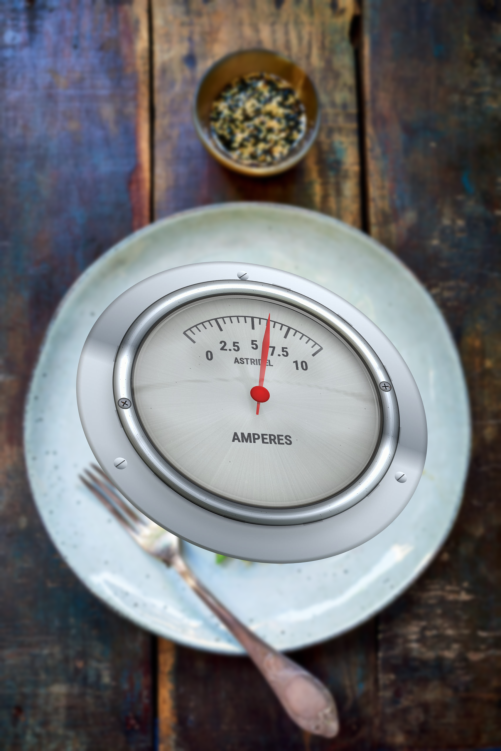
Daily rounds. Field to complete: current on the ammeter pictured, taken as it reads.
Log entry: 6 A
